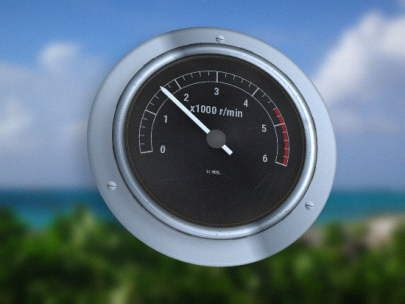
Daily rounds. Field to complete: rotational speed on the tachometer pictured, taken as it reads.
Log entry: 1600 rpm
